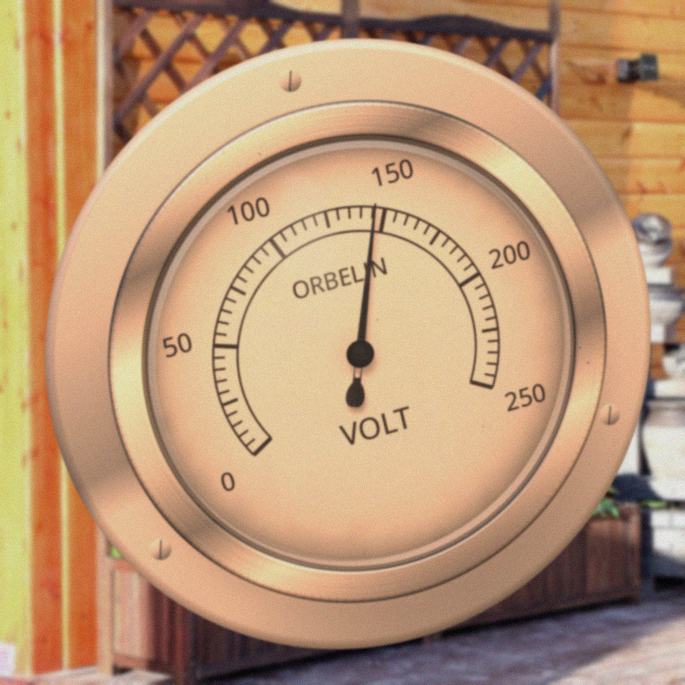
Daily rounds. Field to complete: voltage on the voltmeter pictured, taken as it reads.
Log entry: 145 V
